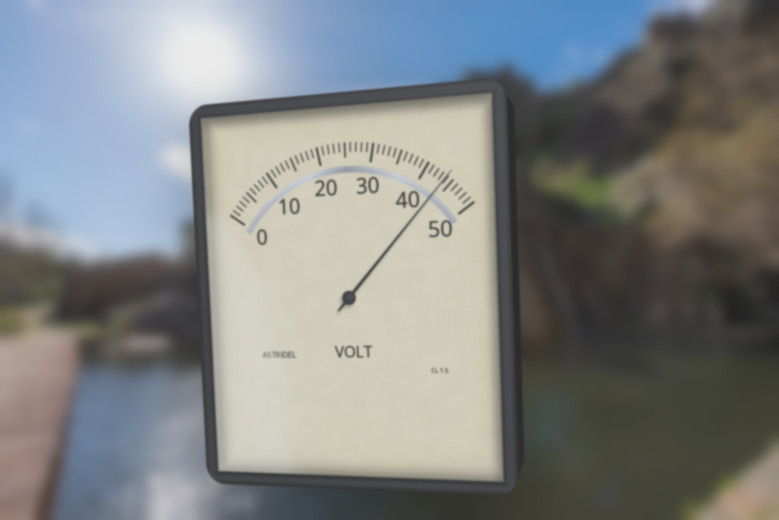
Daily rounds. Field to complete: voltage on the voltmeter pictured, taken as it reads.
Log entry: 44 V
